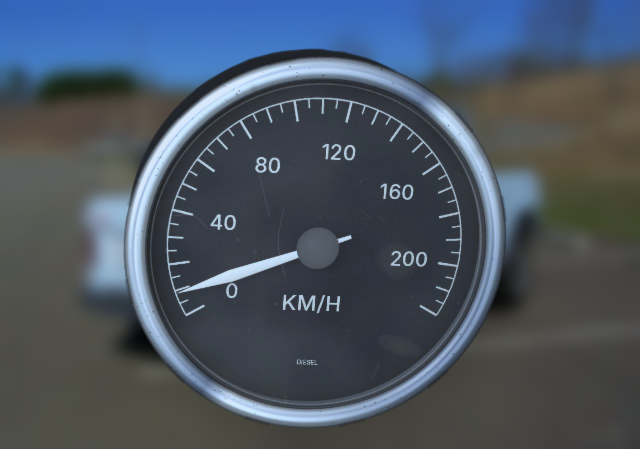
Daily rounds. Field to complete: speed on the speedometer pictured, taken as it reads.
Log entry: 10 km/h
